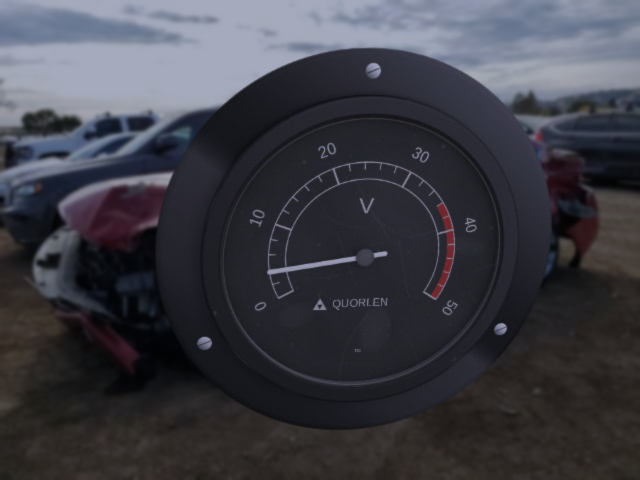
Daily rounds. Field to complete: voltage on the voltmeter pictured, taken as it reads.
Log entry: 4 V
